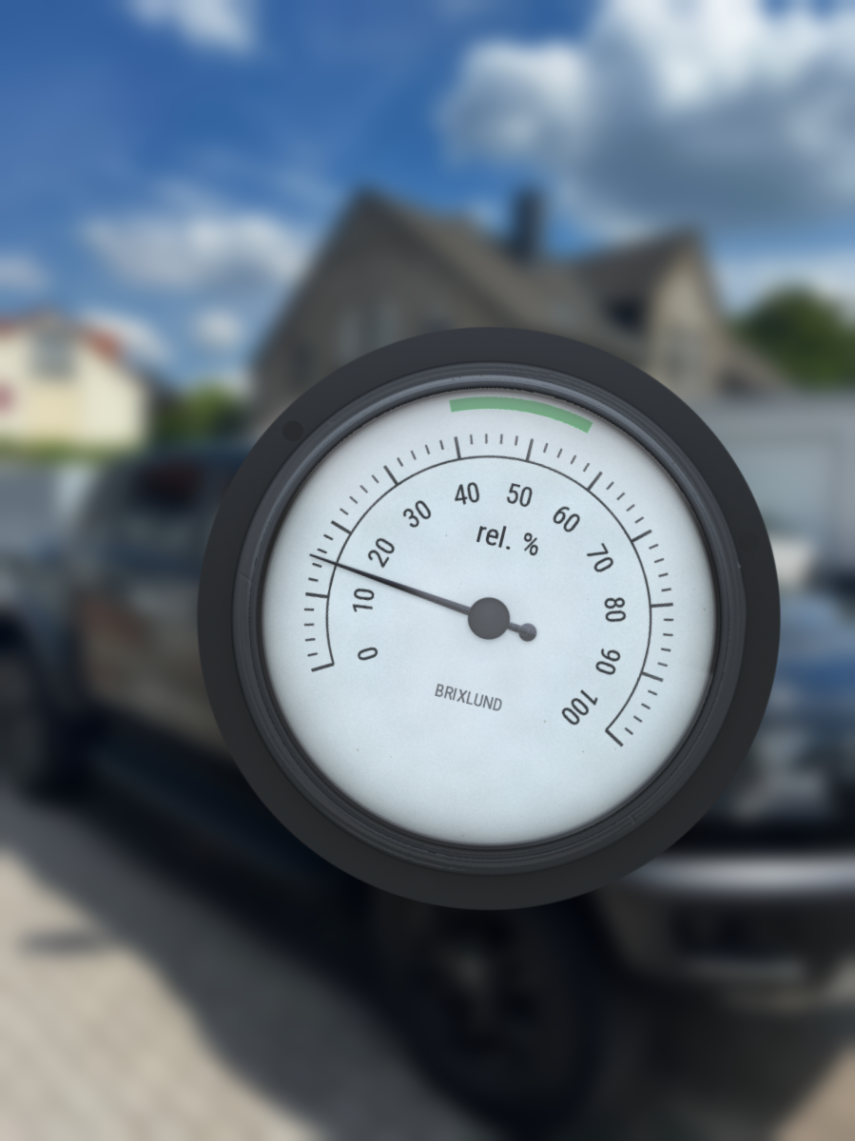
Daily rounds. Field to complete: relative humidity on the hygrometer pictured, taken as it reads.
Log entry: 15 %
